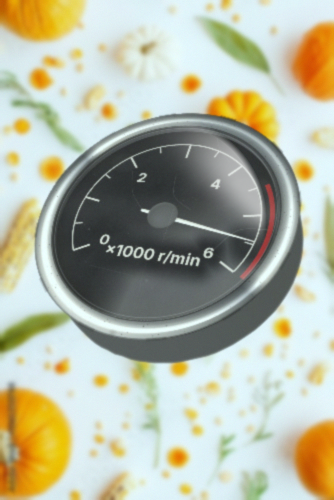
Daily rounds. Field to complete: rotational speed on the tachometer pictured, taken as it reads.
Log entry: 5500 rpm
